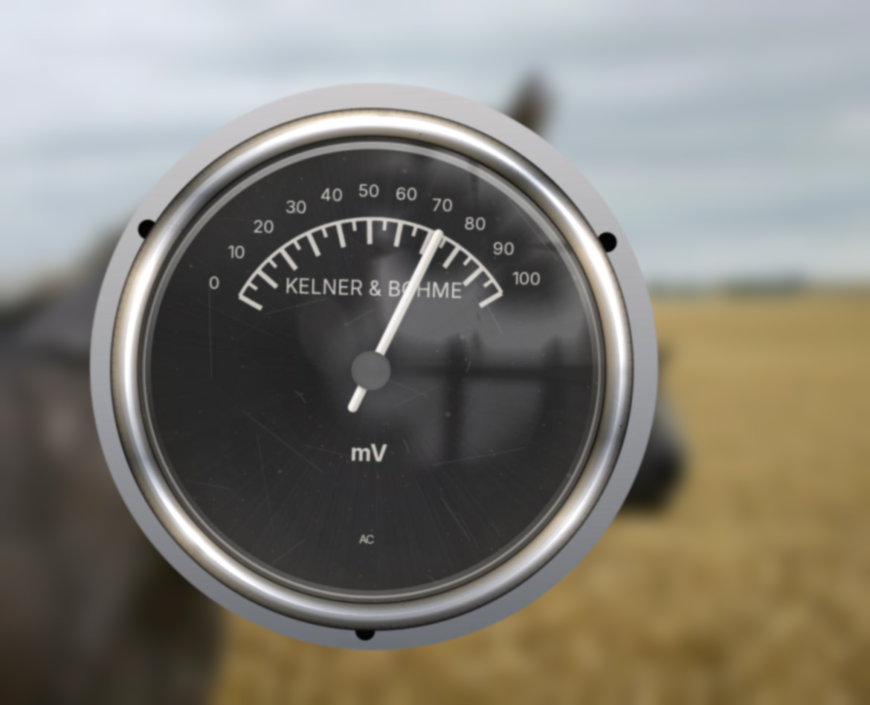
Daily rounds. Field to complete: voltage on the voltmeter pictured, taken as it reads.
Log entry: 72.5 mV
